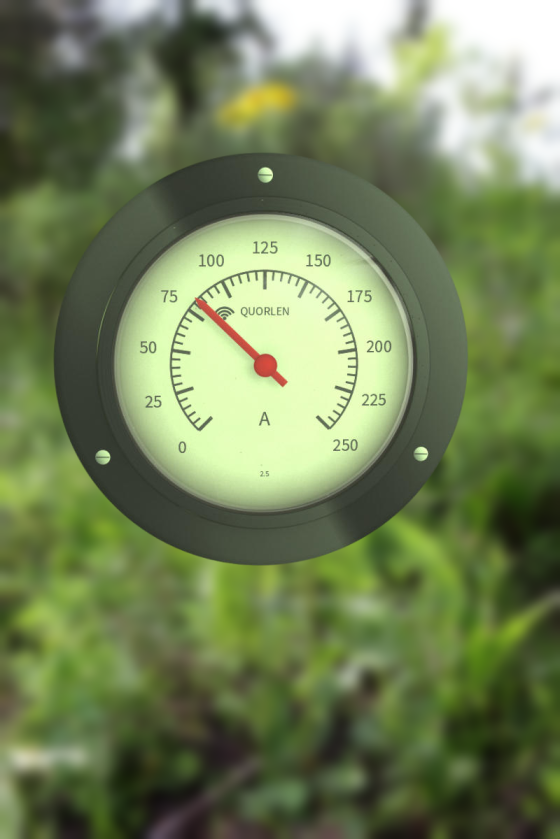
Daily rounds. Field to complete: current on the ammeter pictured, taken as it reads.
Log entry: 82.5 A
